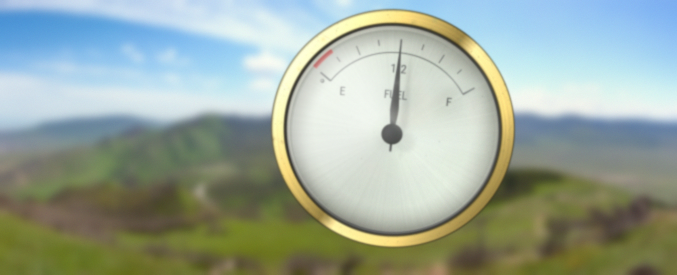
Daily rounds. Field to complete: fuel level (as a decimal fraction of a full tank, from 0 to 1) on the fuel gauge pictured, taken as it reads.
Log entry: 0.5
